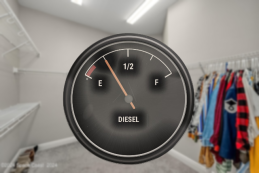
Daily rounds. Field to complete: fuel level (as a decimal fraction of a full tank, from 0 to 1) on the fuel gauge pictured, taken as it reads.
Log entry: 0.25
